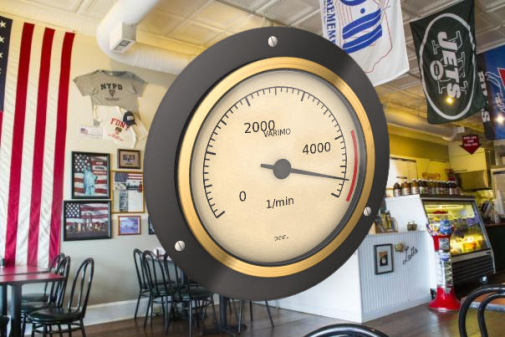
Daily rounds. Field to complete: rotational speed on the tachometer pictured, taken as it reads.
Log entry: 4700 rpm
